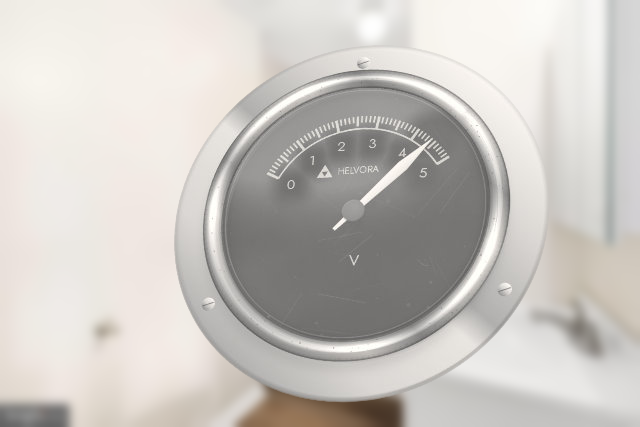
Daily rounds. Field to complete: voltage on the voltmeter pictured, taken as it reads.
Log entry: 4.5 V
